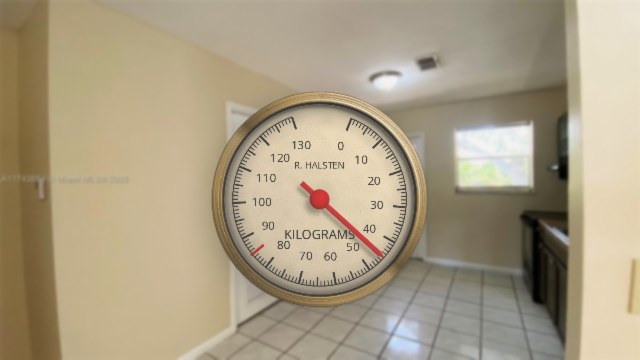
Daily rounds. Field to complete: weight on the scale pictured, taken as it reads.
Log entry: 45 kg
